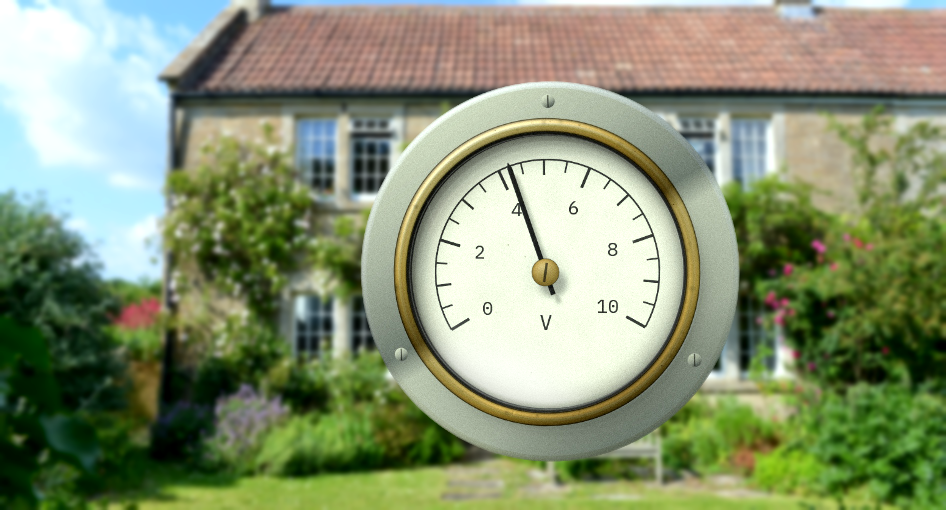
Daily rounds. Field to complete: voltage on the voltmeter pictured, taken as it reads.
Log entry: 4.25 V
